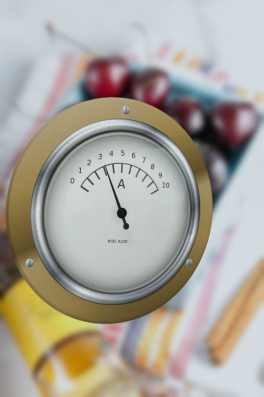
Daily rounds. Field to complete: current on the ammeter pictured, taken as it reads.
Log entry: 3 A
